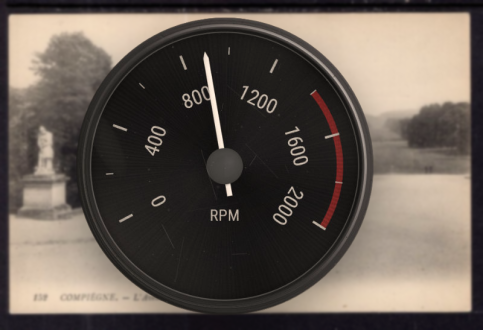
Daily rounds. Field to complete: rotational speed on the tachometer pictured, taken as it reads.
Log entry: 900 rpm
